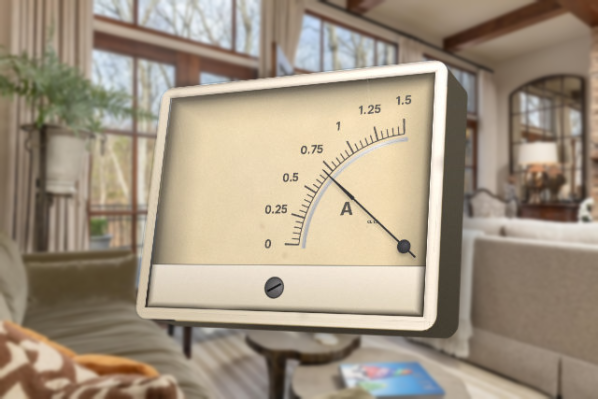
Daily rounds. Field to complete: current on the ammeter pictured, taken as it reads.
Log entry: 0.7 A
